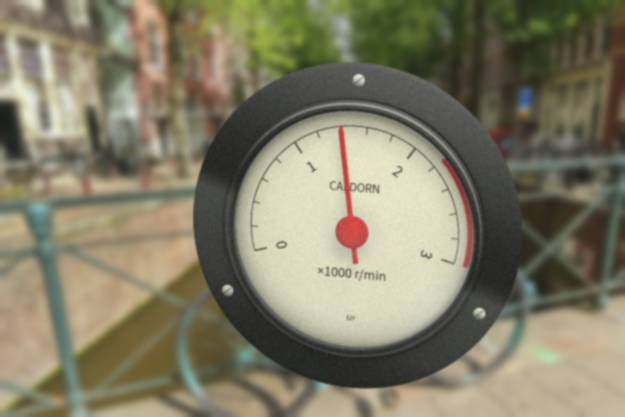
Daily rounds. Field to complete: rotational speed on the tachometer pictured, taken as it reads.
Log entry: 1400 rpm
